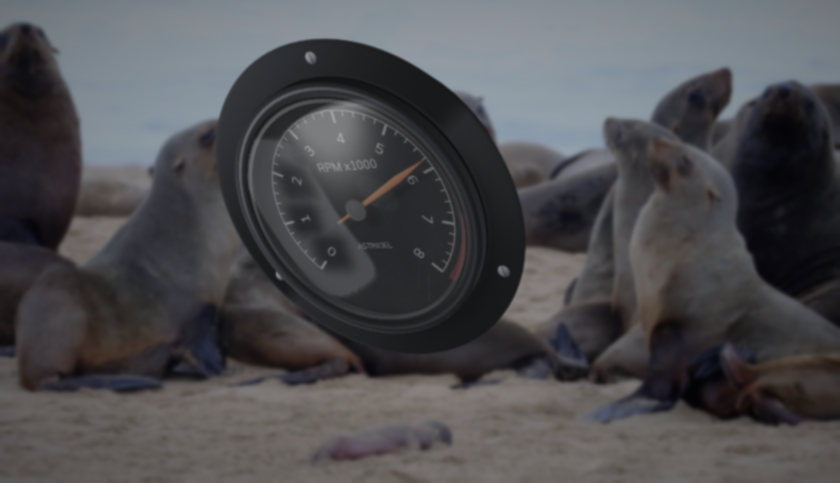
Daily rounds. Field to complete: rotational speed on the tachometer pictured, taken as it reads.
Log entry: 5800 rpm
